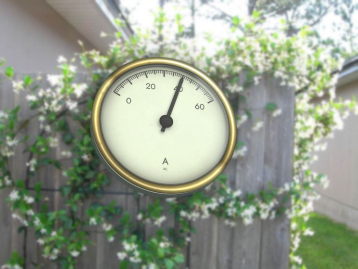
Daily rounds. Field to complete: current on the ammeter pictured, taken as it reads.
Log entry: 40 A
